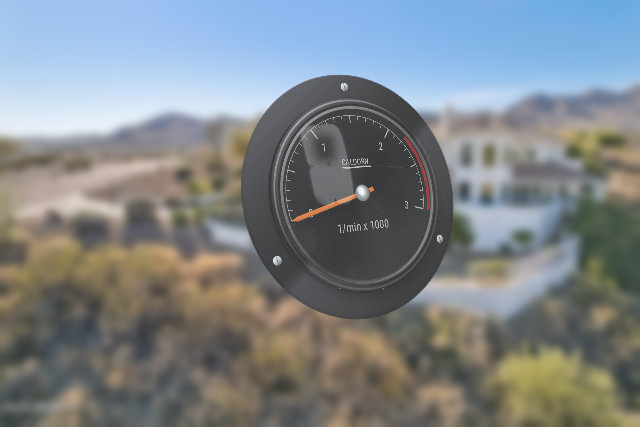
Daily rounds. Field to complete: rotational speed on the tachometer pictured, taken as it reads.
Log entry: 0 rpm
